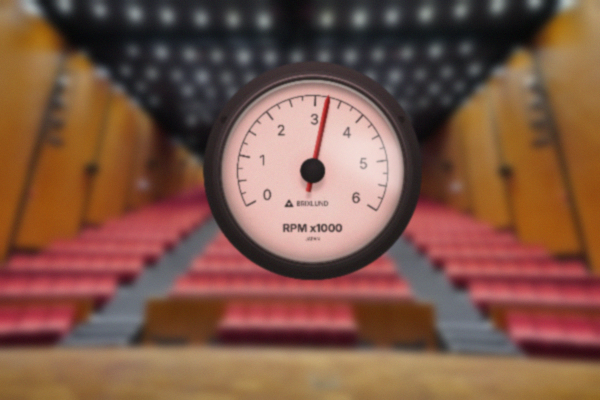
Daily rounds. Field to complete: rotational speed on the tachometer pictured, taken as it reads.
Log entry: 3250 rpm
